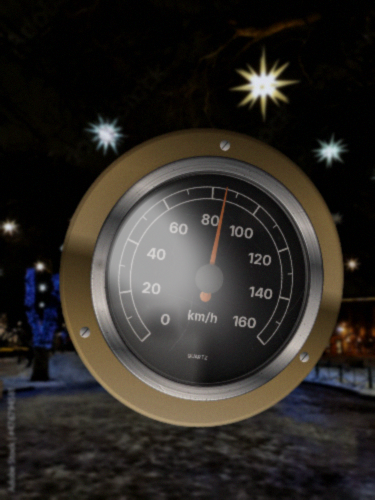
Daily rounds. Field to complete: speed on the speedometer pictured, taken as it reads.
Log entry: 85 km/h
